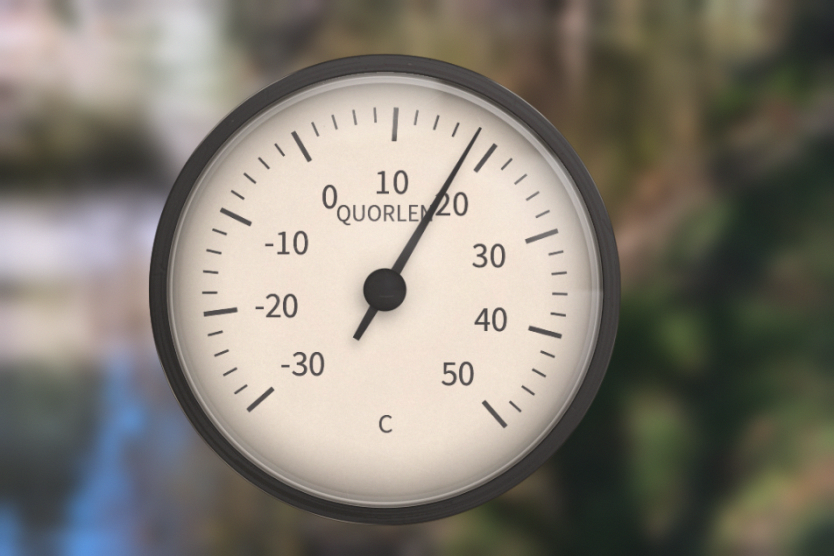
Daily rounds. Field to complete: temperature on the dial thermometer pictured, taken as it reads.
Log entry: 18 °C
